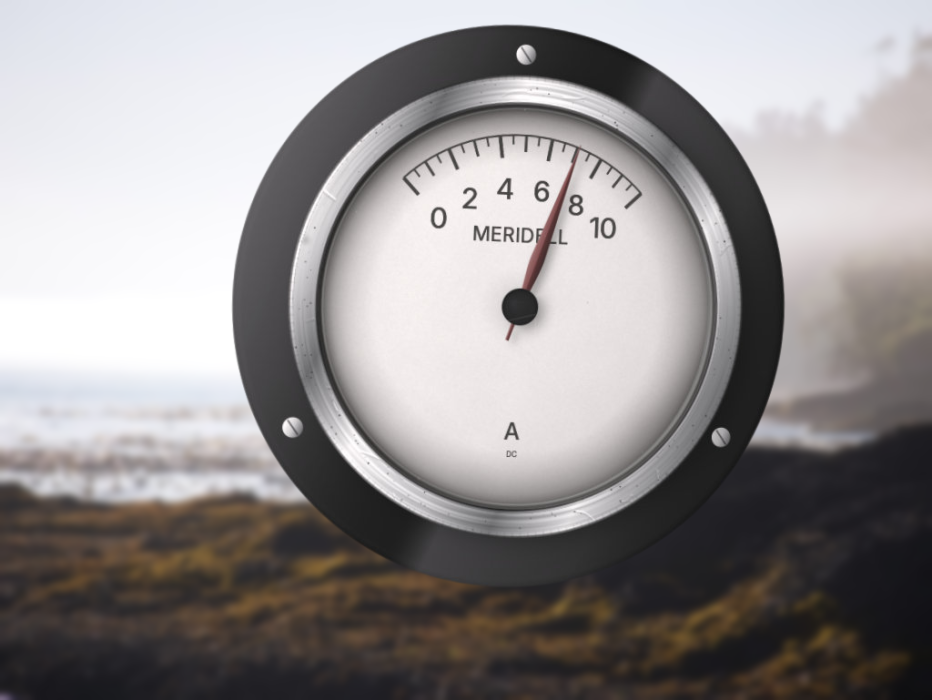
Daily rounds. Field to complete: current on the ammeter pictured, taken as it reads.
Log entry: 7 A
